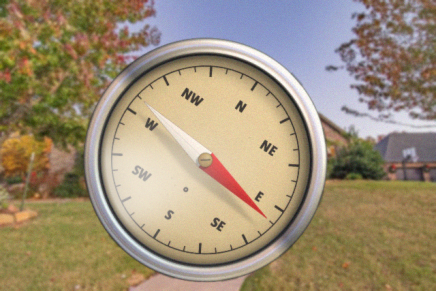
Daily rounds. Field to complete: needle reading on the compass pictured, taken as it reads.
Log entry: 100 °
